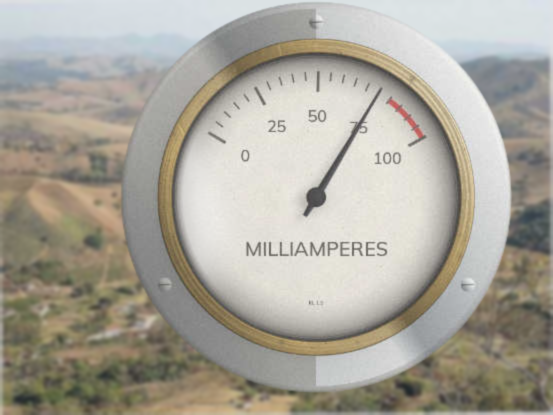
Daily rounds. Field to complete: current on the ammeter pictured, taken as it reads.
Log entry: 75 mA
